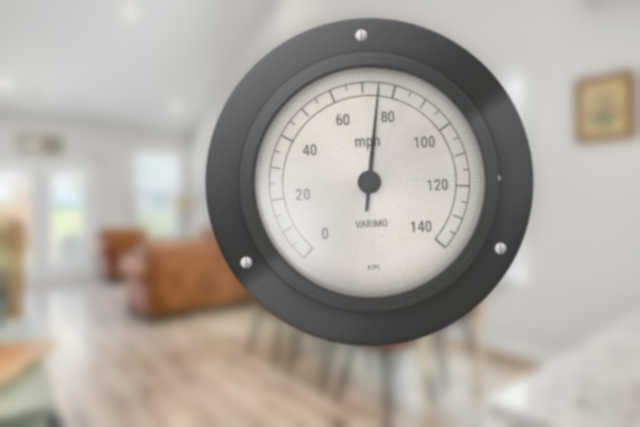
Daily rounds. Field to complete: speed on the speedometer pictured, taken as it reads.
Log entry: 75 mph
